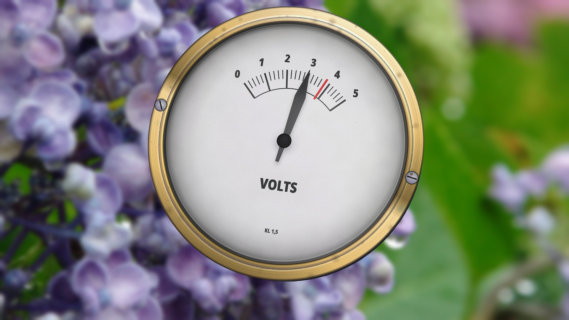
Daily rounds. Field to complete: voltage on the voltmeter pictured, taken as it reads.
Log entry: 3 V
